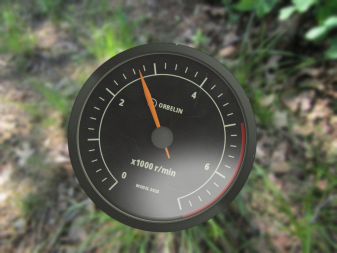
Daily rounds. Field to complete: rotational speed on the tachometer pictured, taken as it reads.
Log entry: 2700 rpm
